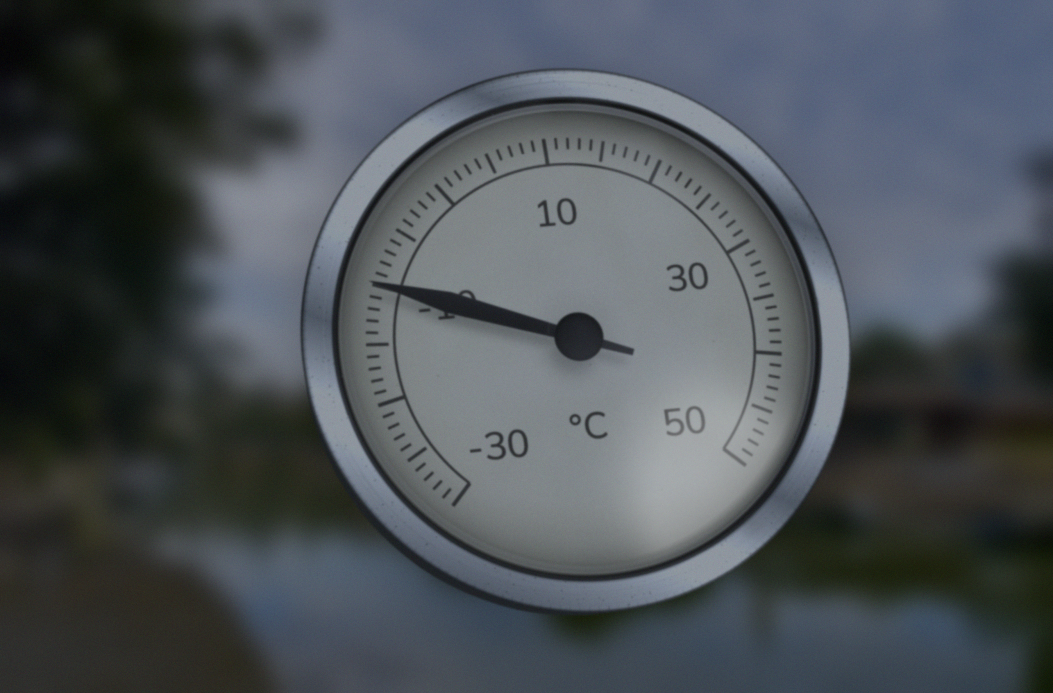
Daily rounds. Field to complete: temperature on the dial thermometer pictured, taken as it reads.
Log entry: -10 °C
